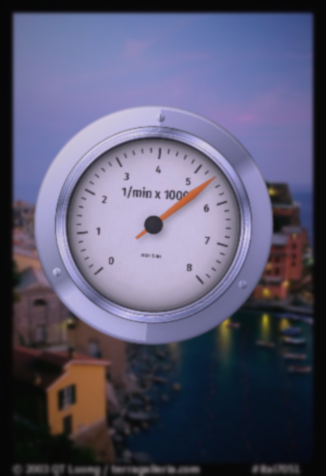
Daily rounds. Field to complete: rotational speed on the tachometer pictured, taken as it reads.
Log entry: 5400 rpm
